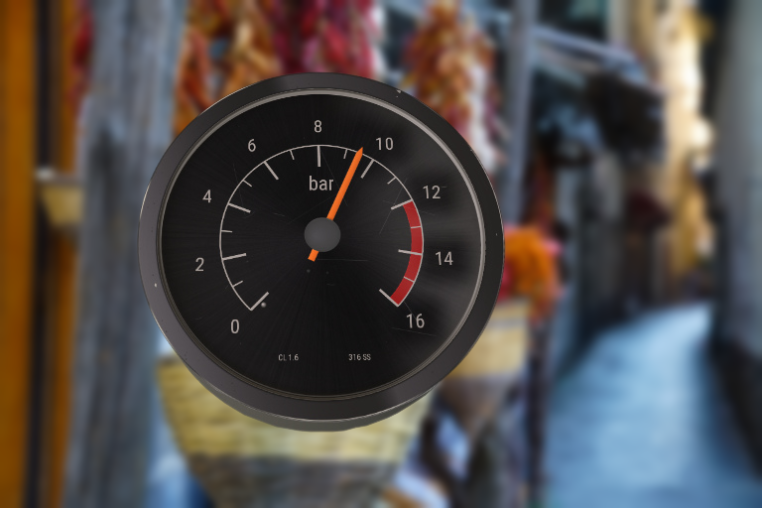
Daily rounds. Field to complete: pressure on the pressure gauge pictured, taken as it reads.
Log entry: 9.5 bar
